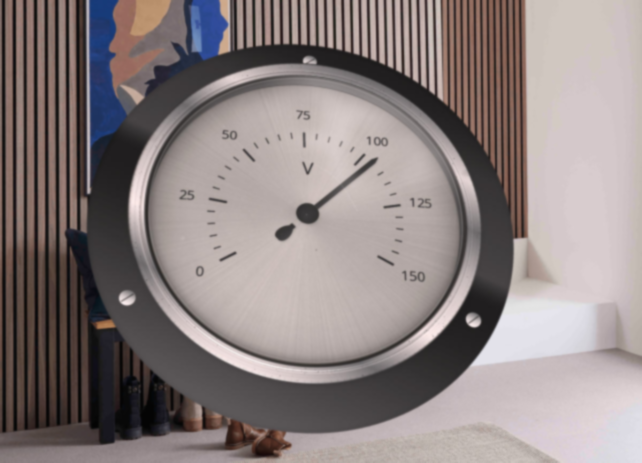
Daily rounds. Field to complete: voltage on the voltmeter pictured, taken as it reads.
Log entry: 105 V
